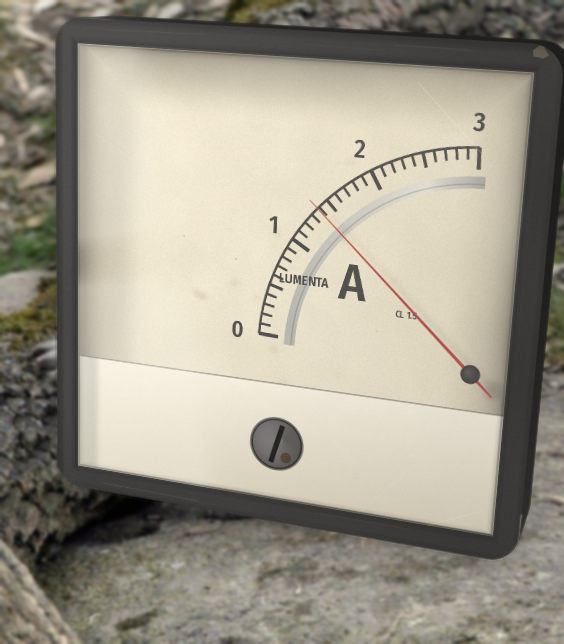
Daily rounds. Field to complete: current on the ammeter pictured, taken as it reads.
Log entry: 1.4 A
